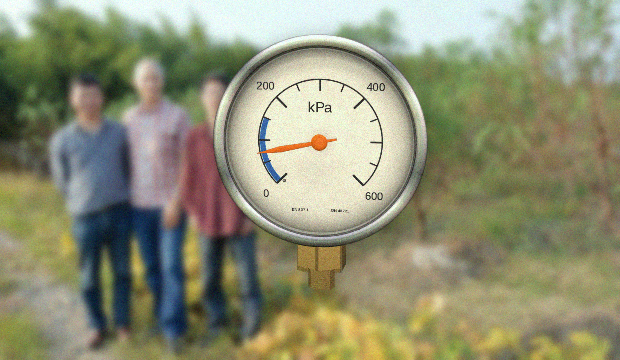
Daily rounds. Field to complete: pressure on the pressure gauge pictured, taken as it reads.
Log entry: 75 kPa
